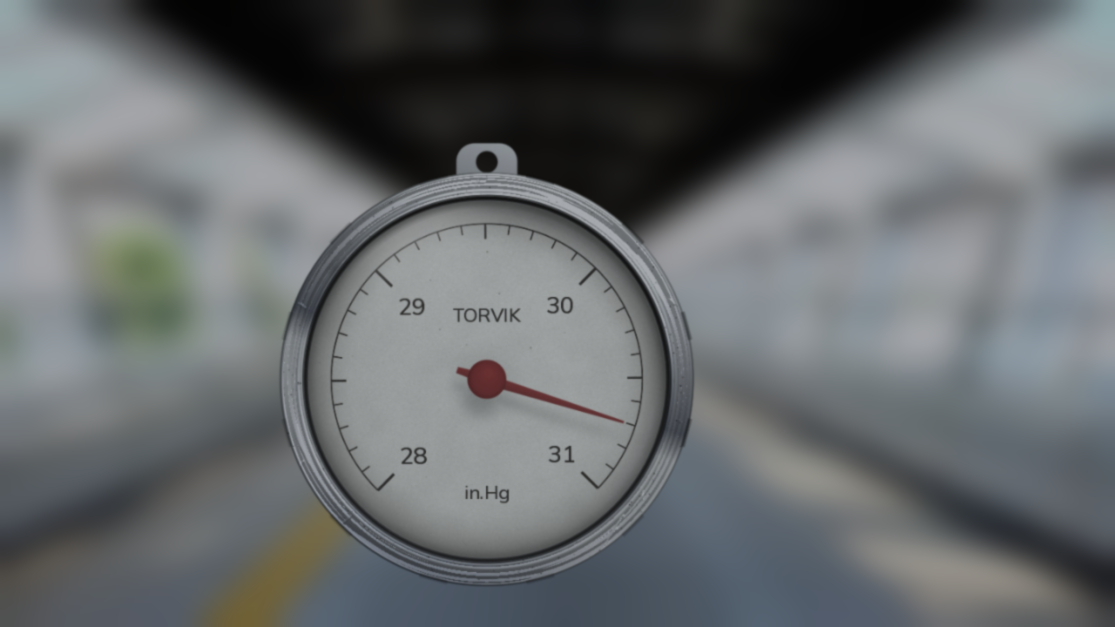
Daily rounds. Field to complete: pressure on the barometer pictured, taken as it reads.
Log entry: 30.7 inHg
